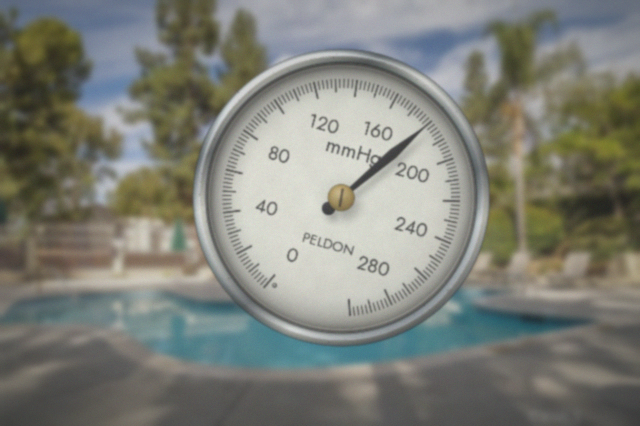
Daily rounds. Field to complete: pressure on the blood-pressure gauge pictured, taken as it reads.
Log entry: 180 mmHg
